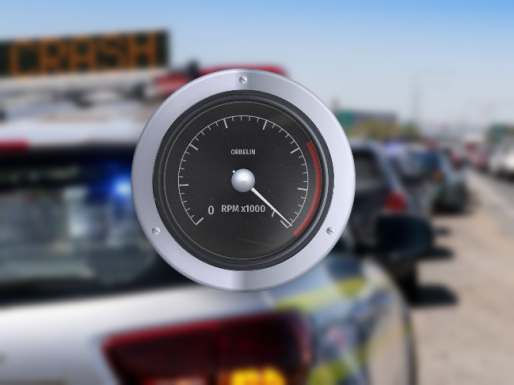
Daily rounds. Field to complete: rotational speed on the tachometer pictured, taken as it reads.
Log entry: 6900 rpm
